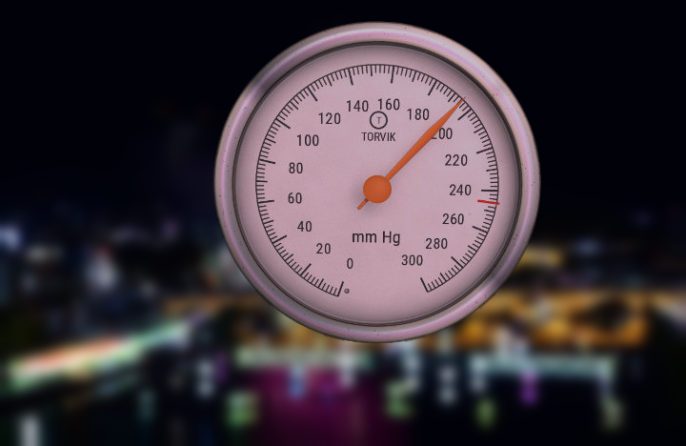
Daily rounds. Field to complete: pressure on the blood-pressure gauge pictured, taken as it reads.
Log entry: 194 mmHg
